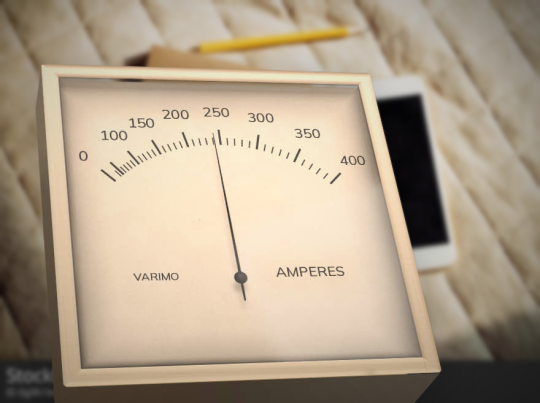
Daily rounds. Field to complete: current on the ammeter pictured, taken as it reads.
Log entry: 240 A
